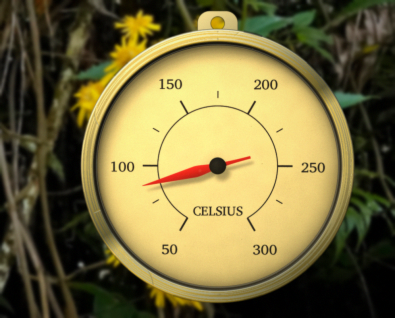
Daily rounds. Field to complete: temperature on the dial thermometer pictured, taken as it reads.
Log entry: 87.5 °C
